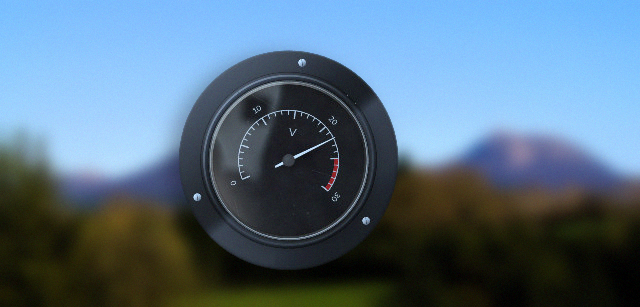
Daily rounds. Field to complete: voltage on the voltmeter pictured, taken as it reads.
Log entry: 22 V
